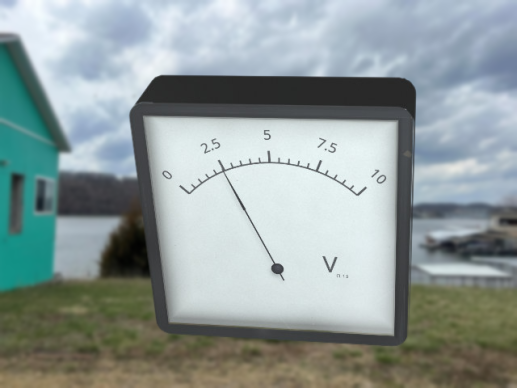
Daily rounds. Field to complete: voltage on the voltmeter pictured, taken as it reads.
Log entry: 2.5 V
